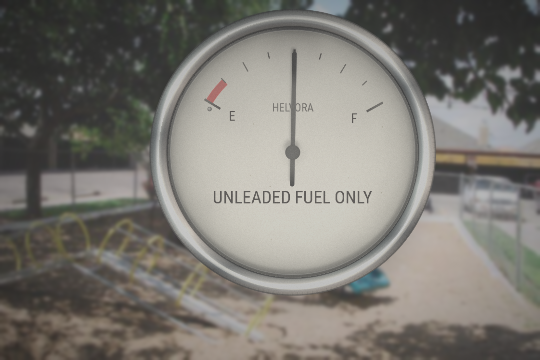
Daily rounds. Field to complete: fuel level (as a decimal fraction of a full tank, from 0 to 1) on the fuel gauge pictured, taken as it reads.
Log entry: 0.5
